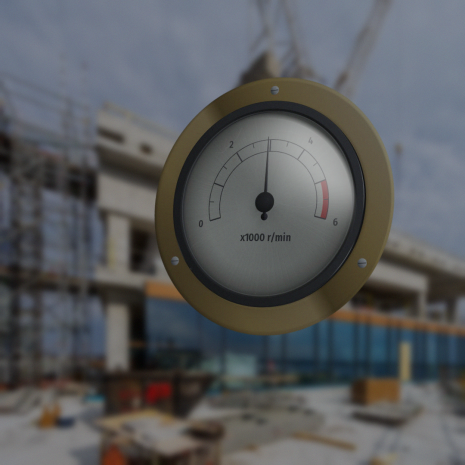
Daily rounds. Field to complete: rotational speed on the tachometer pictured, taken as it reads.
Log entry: 3000 rpm
